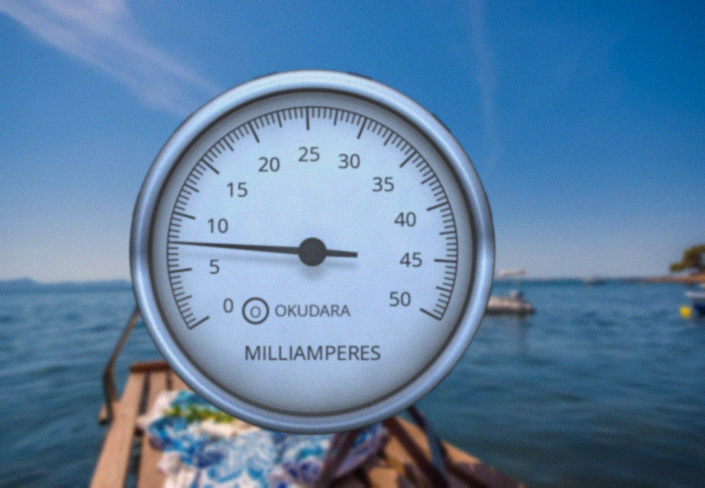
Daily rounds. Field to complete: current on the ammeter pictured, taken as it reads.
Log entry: 7.5 mA
